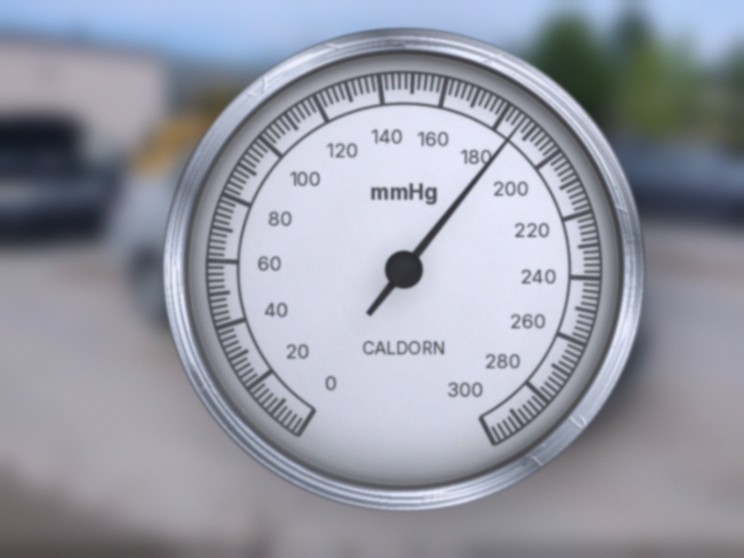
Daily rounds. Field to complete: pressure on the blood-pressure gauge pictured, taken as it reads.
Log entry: 186 mmHg
